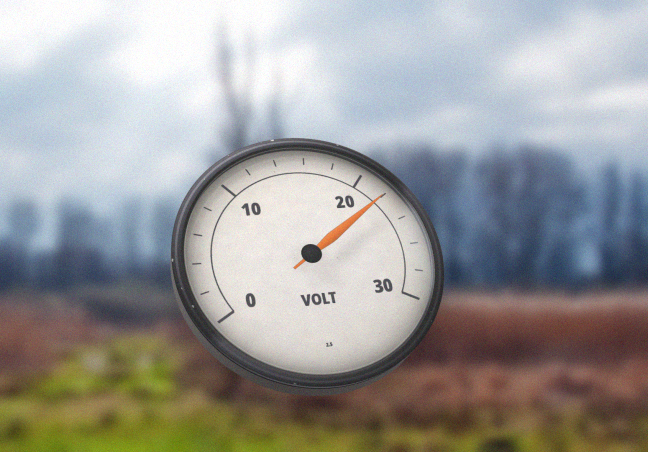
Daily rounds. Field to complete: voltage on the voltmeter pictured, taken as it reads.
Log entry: 22 V
